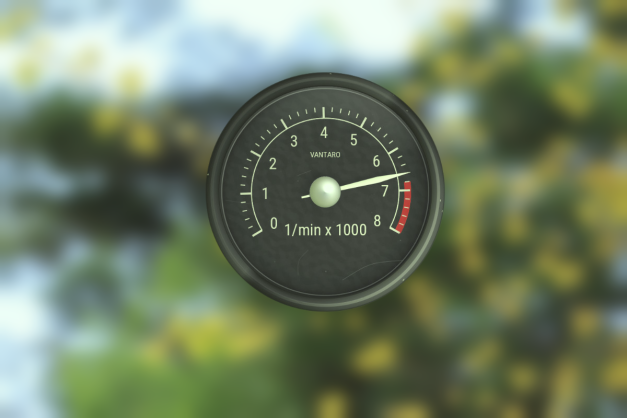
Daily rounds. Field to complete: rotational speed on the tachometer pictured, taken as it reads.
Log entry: 6600 rpm
